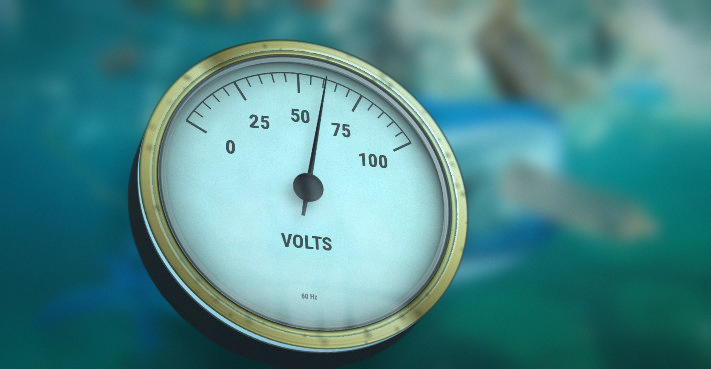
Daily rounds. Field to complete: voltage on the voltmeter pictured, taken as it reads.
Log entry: 60 V
